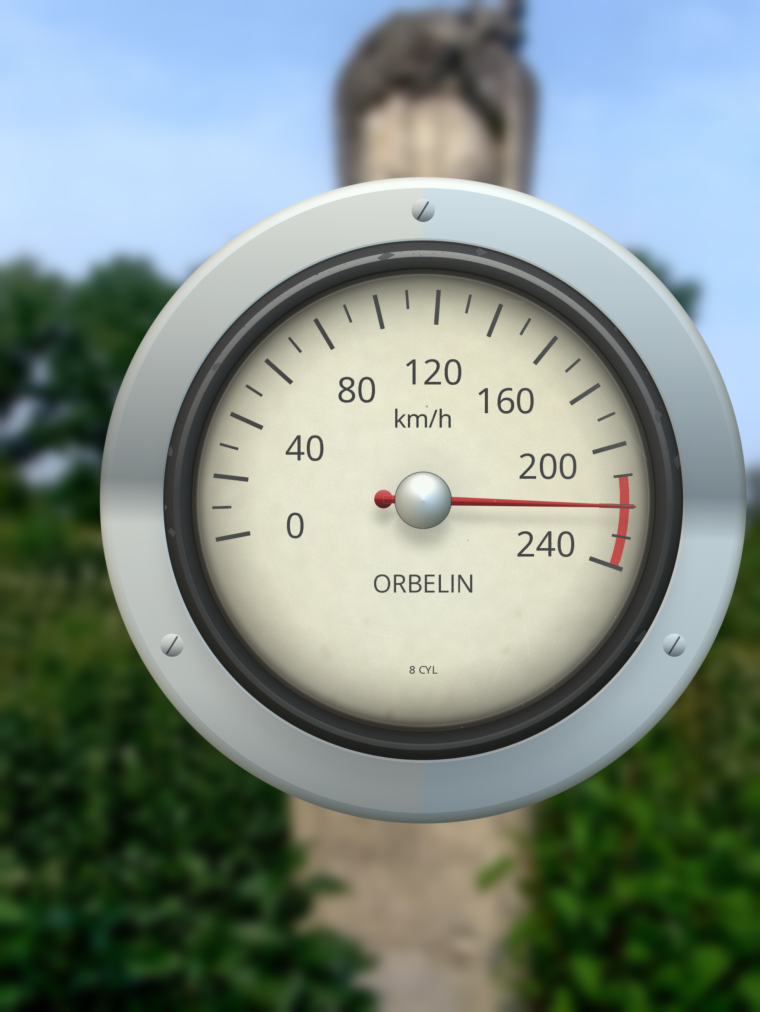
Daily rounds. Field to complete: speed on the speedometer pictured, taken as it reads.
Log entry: 220 km/h
